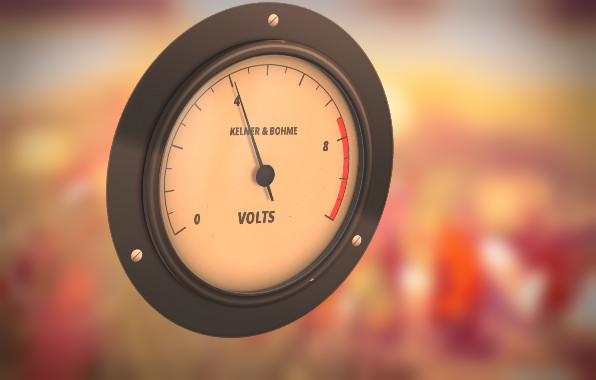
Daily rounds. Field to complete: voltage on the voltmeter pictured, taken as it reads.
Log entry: 4 V
